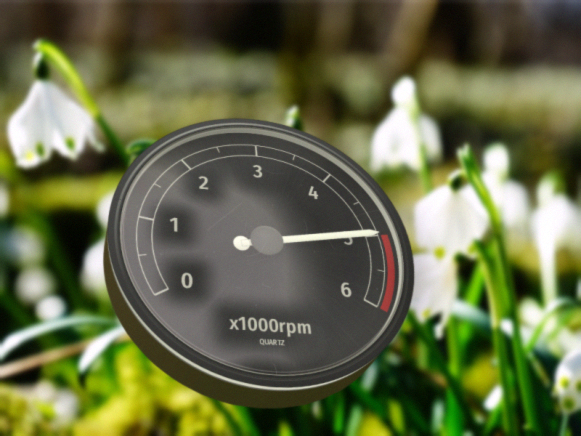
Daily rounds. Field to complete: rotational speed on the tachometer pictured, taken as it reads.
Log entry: 5000 rpm
